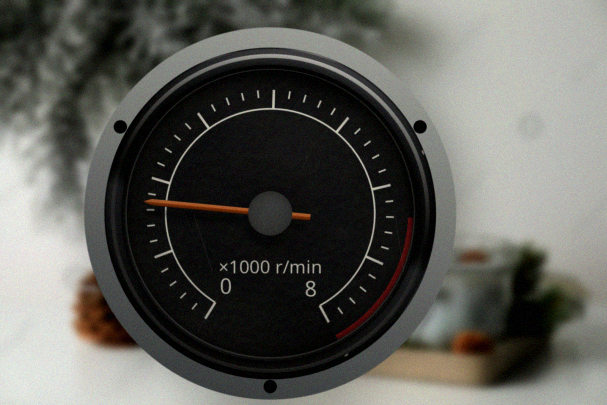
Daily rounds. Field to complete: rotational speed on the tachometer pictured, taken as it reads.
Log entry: 1700 rpm
